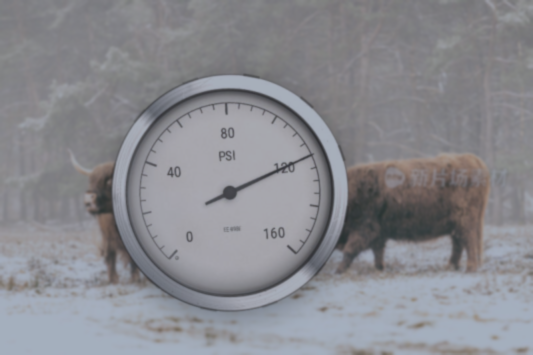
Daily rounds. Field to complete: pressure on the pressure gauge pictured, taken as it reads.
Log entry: 120 psi
